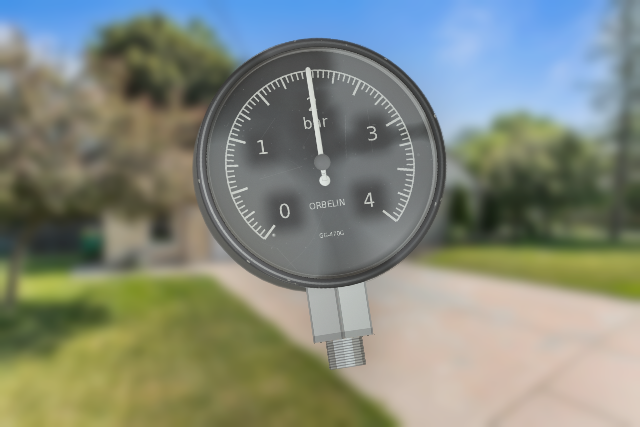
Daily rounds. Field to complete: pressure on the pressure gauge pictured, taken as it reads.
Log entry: 2 bar
